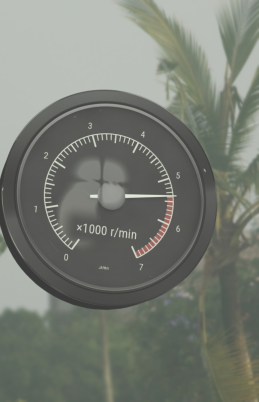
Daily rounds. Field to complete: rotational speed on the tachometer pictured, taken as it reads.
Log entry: 5400 rpm
